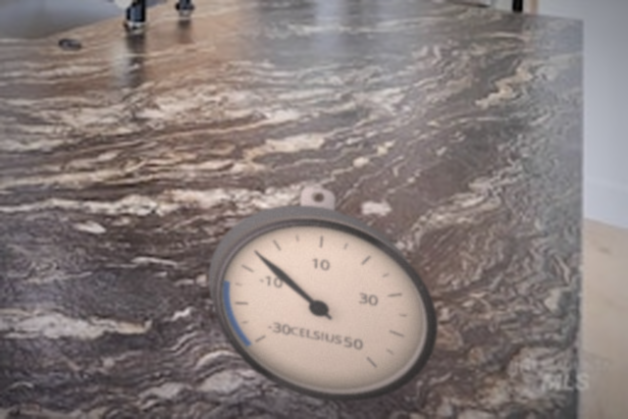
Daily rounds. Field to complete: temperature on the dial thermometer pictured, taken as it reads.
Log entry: -5 °C
